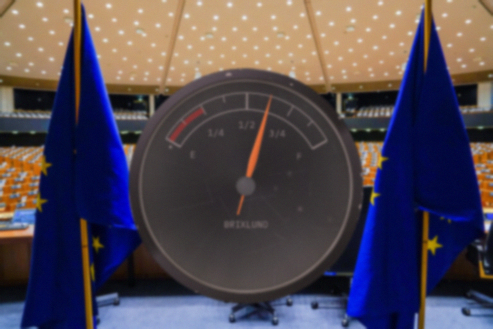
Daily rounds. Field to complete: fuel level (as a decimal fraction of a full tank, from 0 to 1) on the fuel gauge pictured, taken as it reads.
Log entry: 0.625
